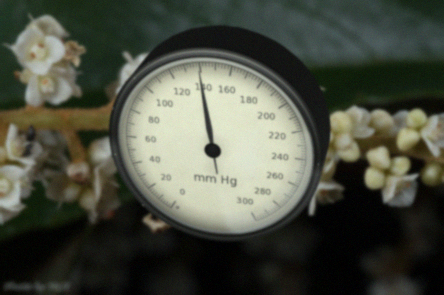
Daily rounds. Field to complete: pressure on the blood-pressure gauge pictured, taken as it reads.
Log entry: 140 mmHg
